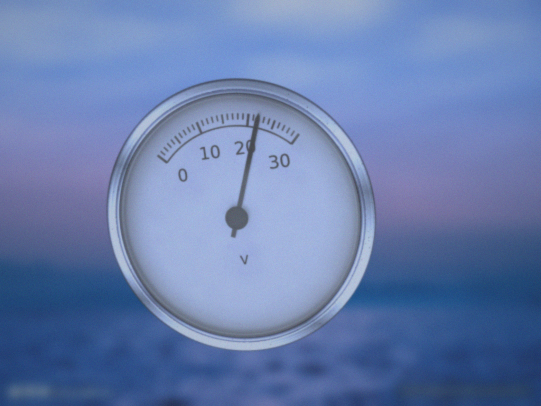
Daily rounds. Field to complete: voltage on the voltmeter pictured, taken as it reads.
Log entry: 22 V
